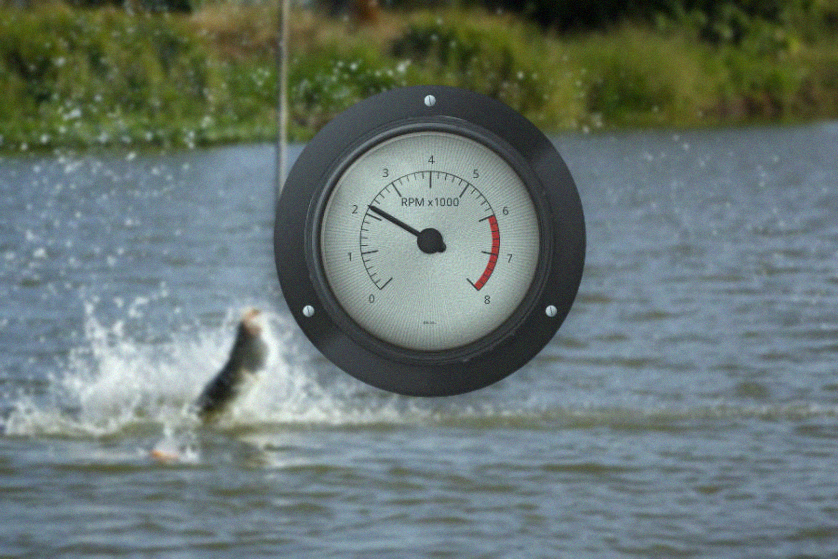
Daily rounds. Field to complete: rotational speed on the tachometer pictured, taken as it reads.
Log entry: 2200 rpm
